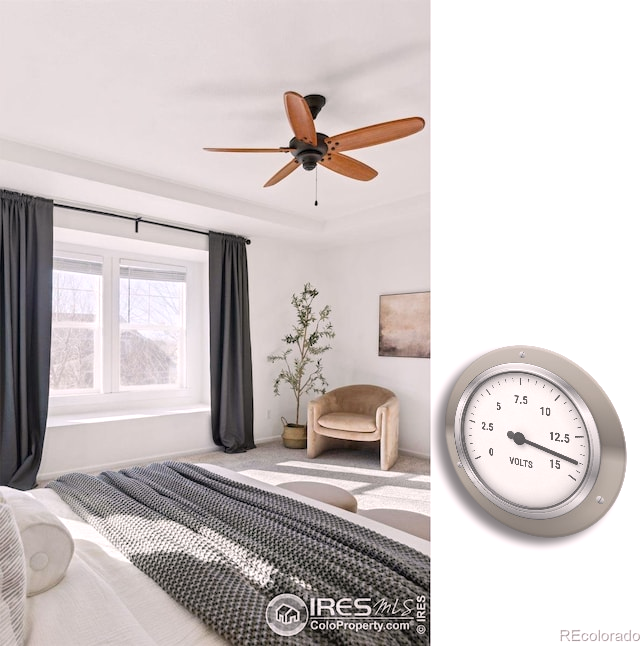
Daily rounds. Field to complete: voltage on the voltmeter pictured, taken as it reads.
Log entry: 14 V
